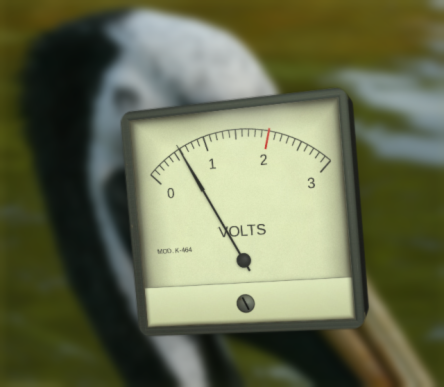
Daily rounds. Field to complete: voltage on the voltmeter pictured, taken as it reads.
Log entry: 0.6 V
